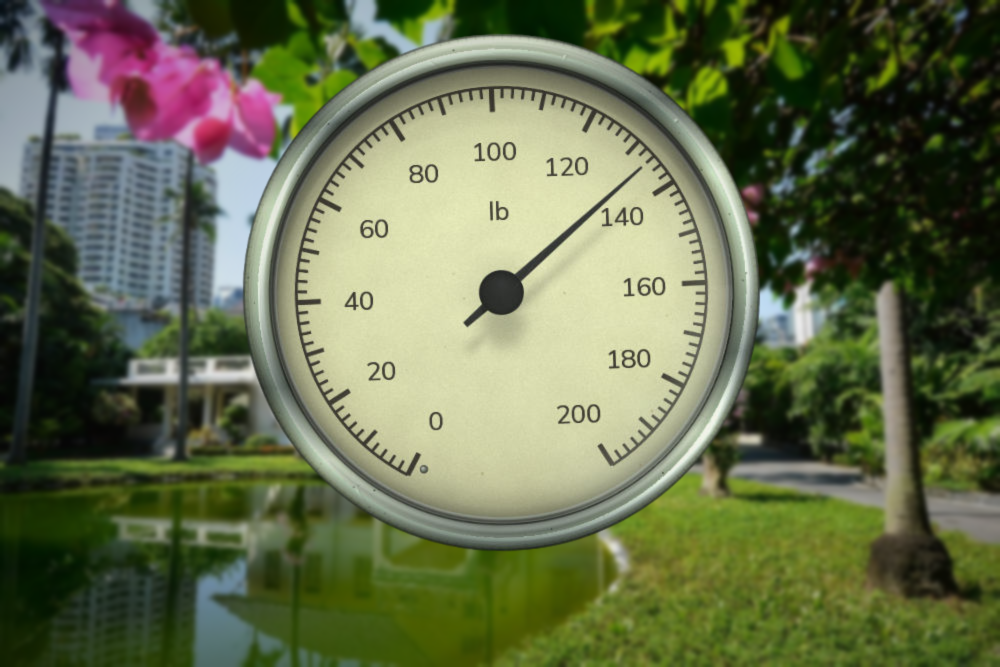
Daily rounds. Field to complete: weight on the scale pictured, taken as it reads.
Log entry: 134 lb
